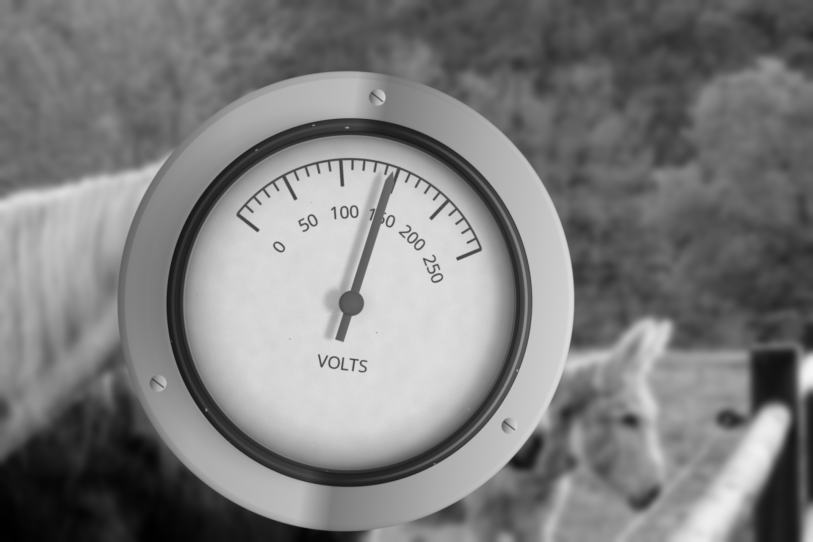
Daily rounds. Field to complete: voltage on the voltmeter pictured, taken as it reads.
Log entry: 145 V
